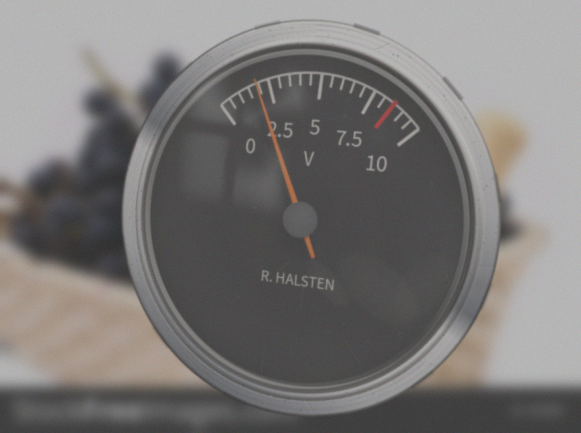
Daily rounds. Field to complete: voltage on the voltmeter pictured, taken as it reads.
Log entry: 2 V
